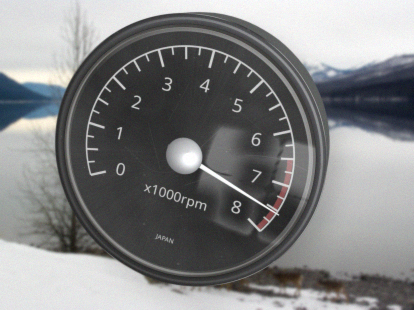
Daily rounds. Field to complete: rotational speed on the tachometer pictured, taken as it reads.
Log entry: 7500 rpm
